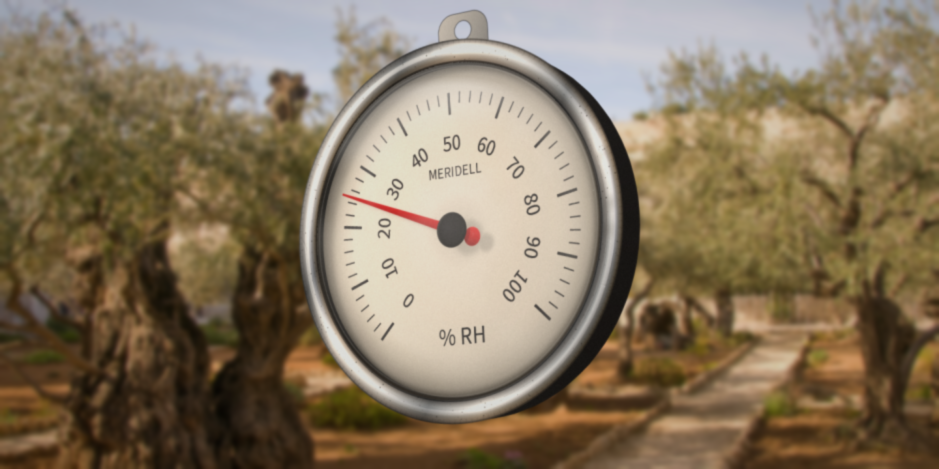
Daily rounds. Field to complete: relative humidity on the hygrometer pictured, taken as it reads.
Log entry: 25 %
